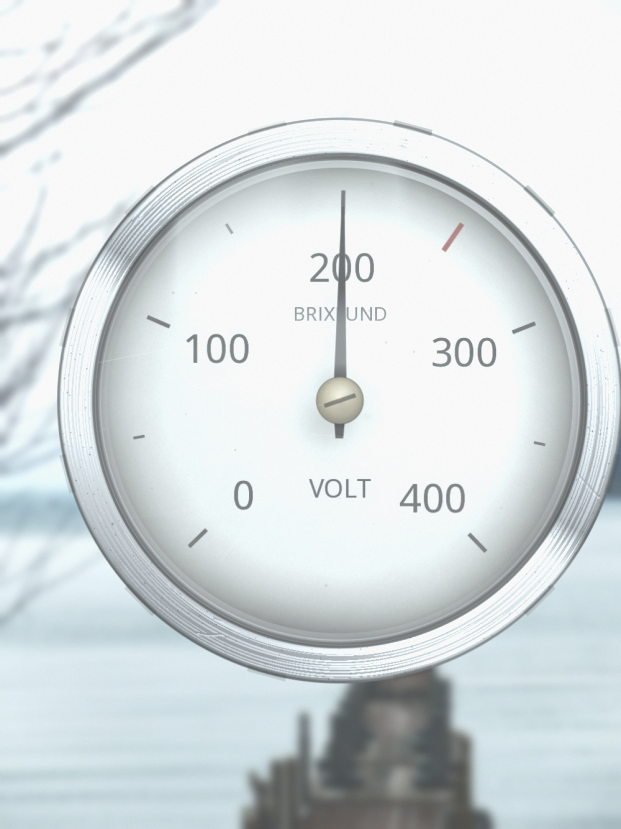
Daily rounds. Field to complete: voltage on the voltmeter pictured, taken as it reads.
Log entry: 200 V
